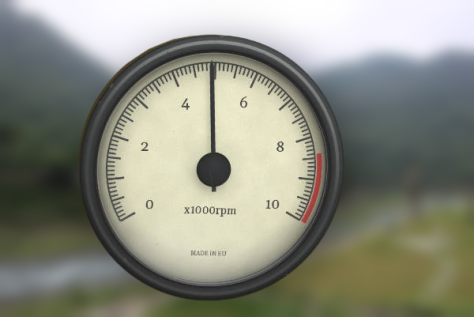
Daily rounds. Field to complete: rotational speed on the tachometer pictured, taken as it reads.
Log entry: 4900 rpm
